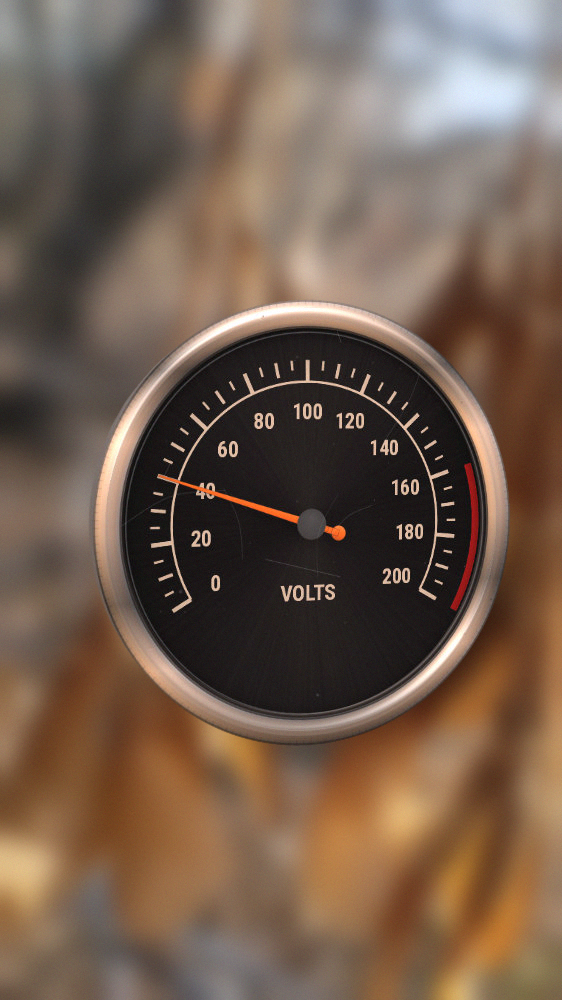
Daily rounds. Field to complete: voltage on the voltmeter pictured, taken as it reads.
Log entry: 40 V
